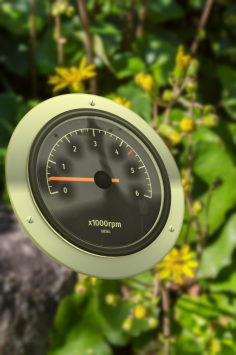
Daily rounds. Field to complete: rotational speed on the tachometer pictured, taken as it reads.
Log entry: 400 rpm
